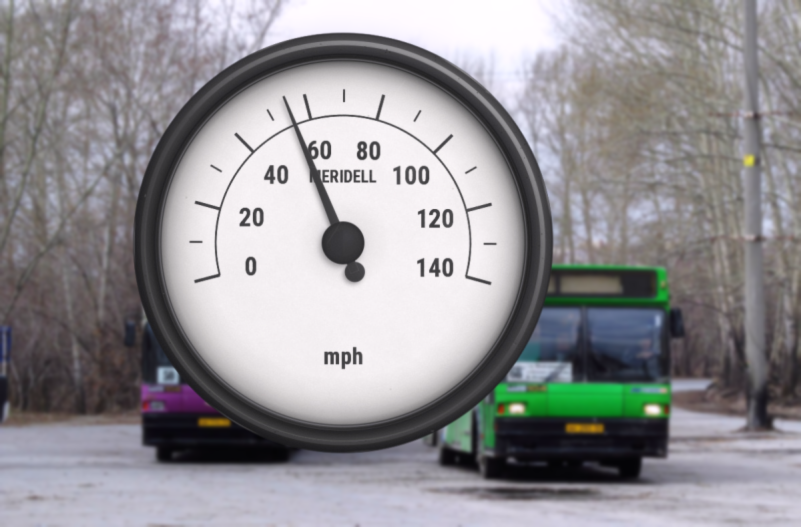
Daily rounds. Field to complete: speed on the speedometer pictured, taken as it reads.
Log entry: 55 mph
